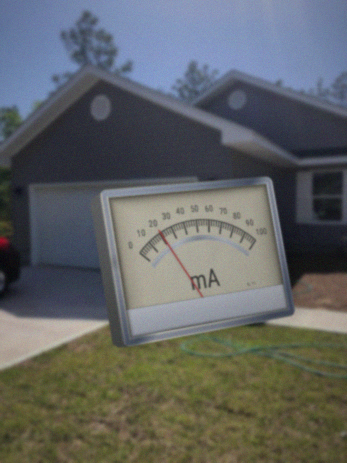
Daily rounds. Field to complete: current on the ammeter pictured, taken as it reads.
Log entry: 20 mA
